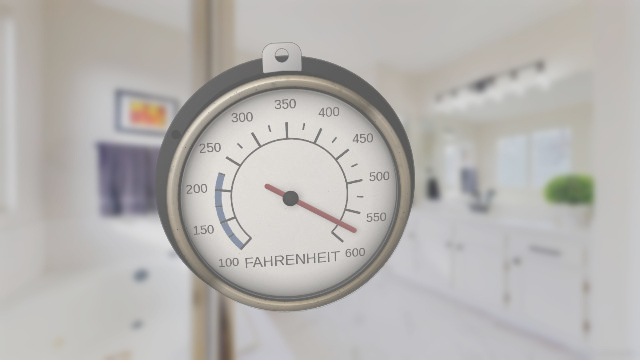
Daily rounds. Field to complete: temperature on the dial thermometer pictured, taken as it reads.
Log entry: 575 °F
